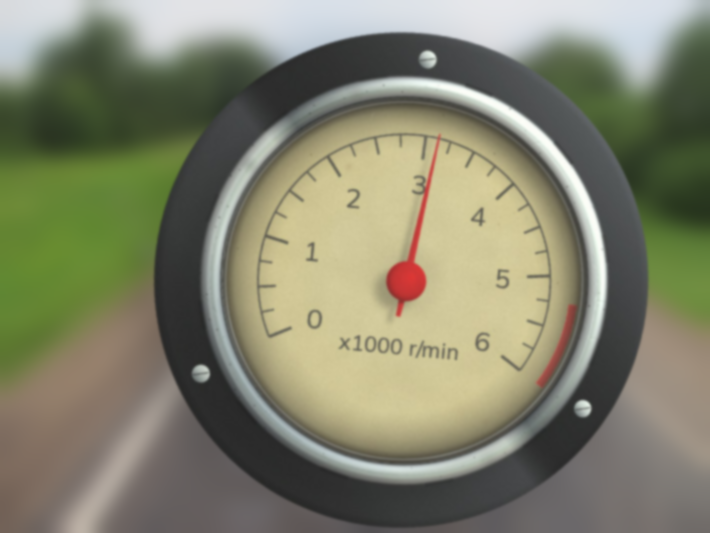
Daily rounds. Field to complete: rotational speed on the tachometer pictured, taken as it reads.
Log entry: 3125 rpm
